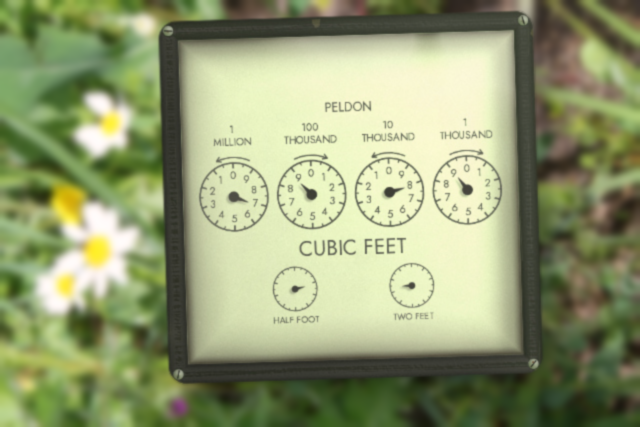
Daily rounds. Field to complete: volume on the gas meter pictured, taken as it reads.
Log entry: 687900 ft³
